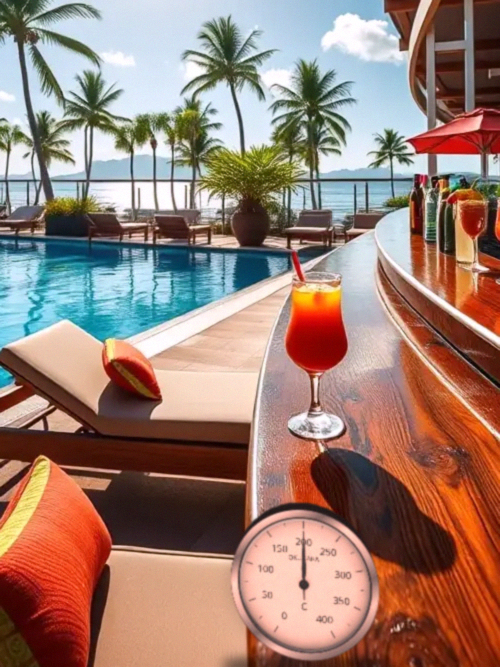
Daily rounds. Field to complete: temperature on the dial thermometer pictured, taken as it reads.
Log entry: 200 °C
